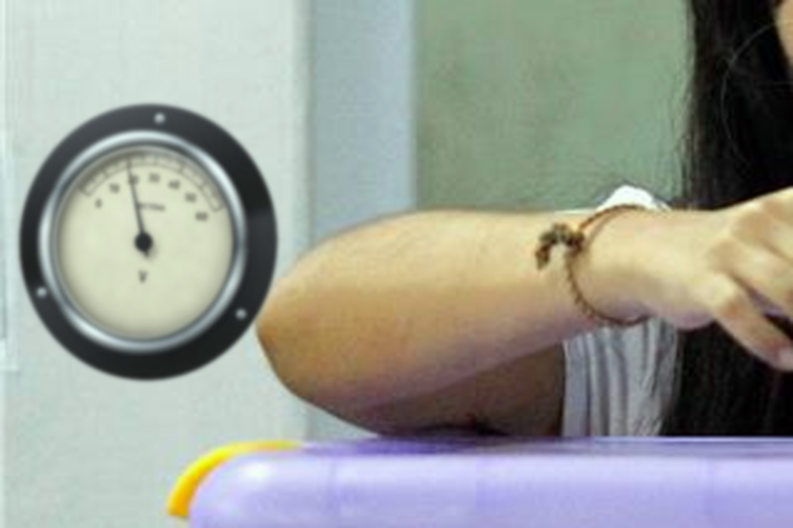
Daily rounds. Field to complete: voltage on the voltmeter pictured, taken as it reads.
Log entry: 20 V
